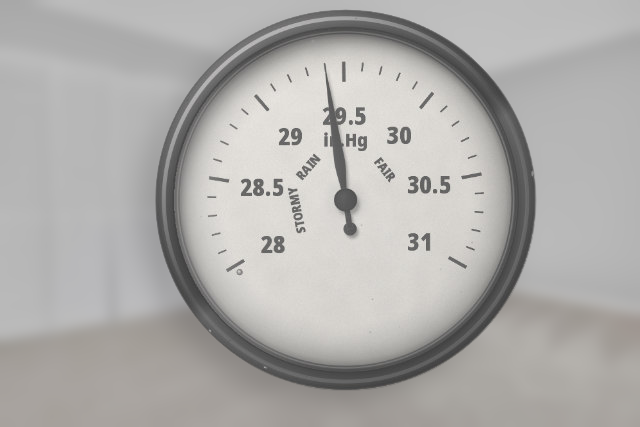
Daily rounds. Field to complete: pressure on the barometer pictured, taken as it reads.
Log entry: 29.4 inHg
